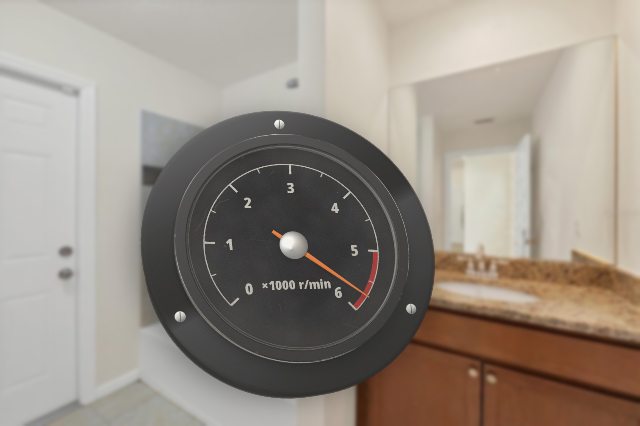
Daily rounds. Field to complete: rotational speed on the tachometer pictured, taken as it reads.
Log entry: 5750 rpm
